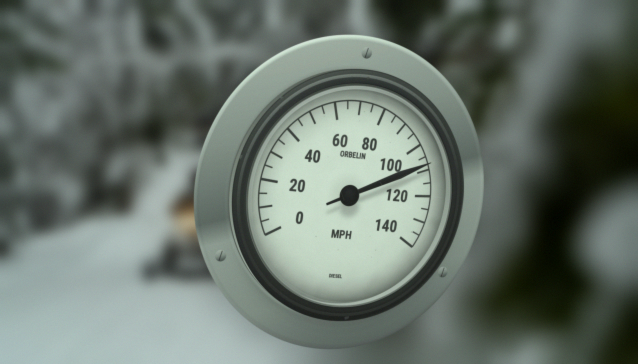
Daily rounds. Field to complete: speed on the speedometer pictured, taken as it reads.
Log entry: 107.5 mph
